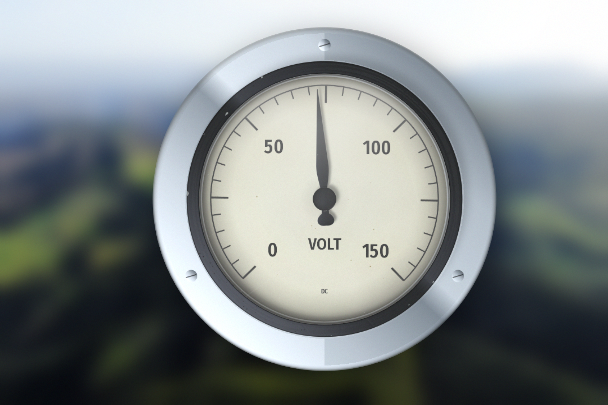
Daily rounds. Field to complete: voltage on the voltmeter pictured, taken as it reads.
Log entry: 72.5 V
